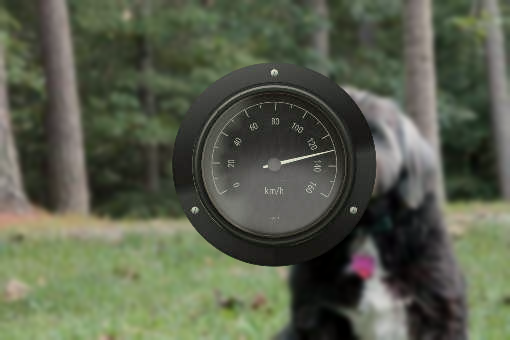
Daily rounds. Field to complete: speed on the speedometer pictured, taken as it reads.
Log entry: 130 km/h
